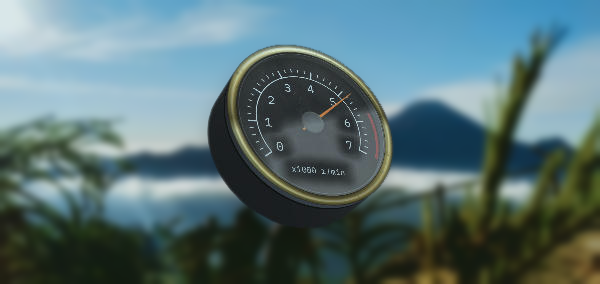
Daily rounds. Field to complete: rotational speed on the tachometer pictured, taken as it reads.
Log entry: 5200 rpm
